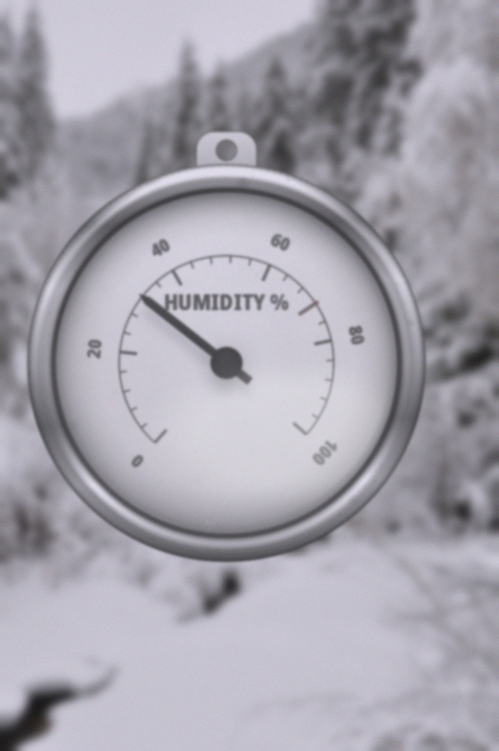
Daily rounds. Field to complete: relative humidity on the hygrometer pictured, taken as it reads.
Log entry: 32 %
